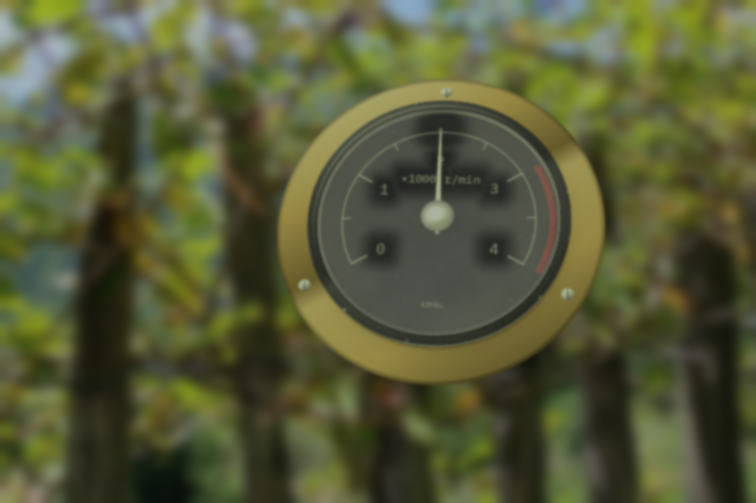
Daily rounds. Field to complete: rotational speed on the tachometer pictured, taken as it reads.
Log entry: 2000 rpm
